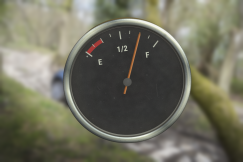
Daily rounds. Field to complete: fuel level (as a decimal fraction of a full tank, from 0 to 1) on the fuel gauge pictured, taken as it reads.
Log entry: 0.75
